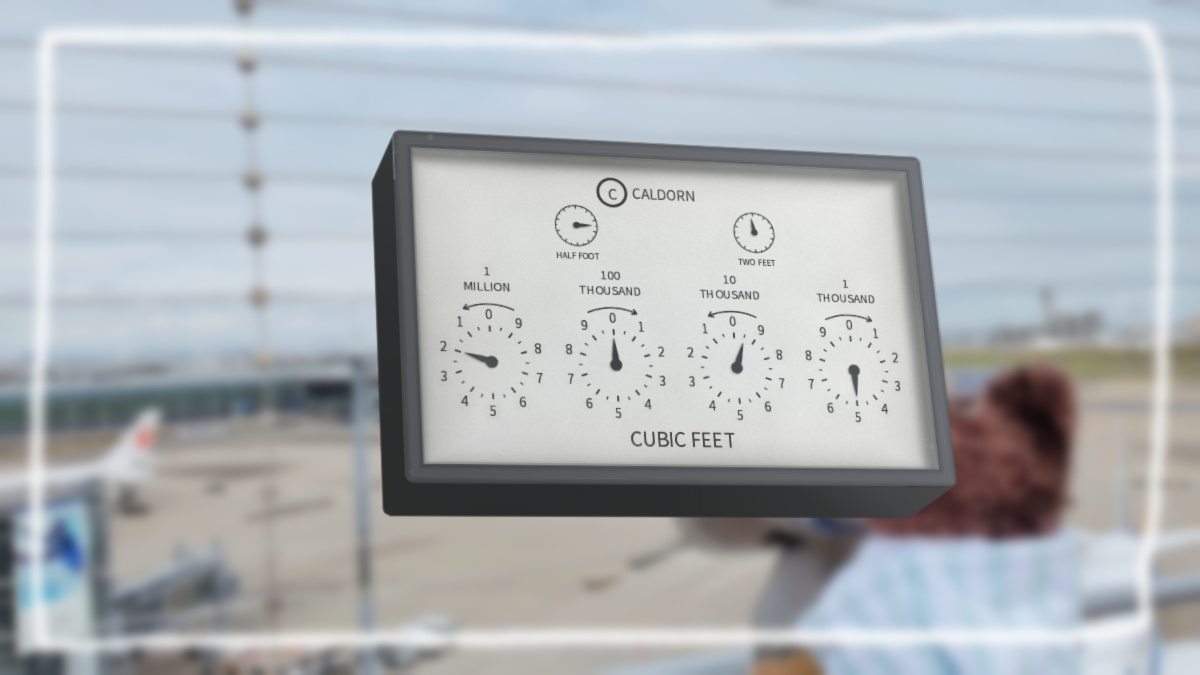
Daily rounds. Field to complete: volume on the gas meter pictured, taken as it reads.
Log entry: 199500 ft³
